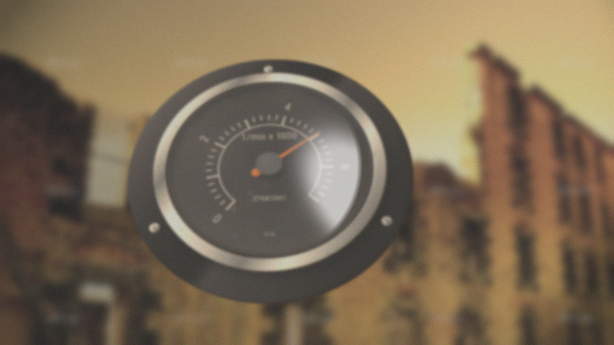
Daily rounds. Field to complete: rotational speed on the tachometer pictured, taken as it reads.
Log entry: 5000 rpm
